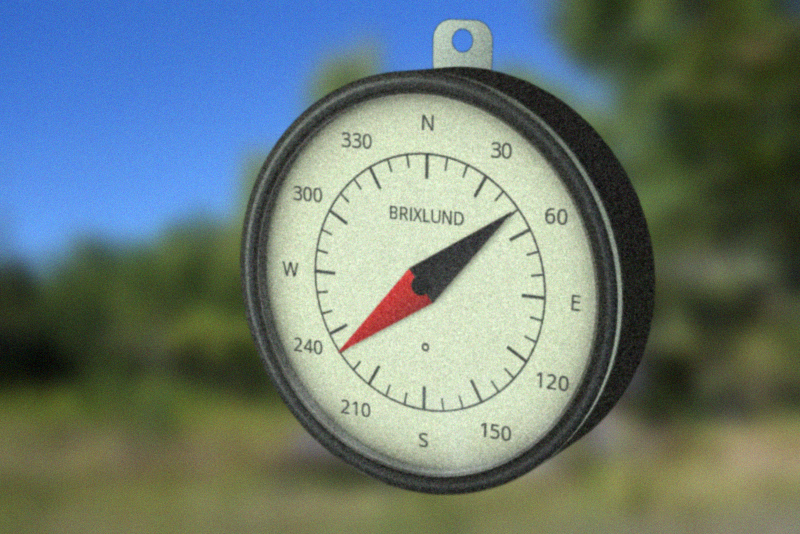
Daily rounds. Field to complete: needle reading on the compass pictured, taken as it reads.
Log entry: 230 °
